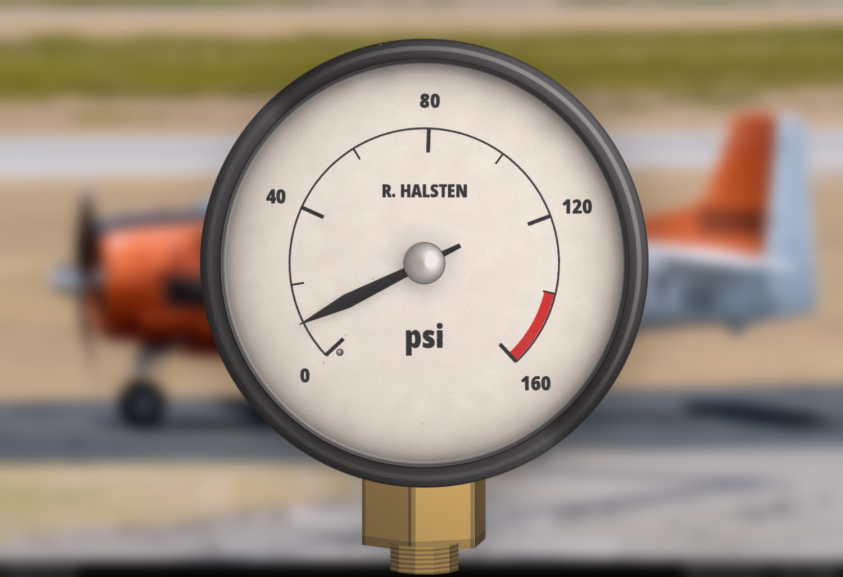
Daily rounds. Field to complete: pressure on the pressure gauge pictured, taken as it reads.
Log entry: 10 psi
